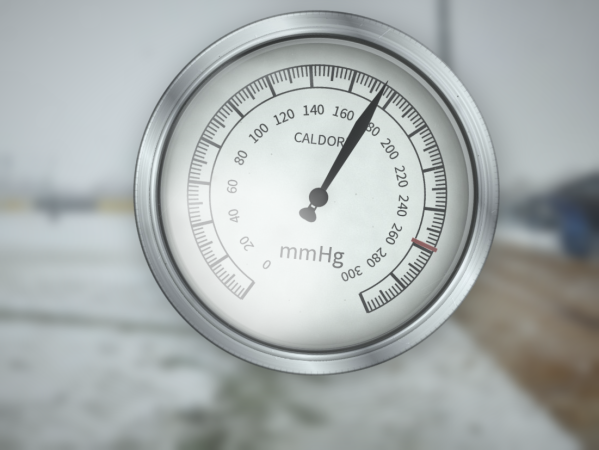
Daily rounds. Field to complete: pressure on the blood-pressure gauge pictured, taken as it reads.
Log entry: 174 mmHg
